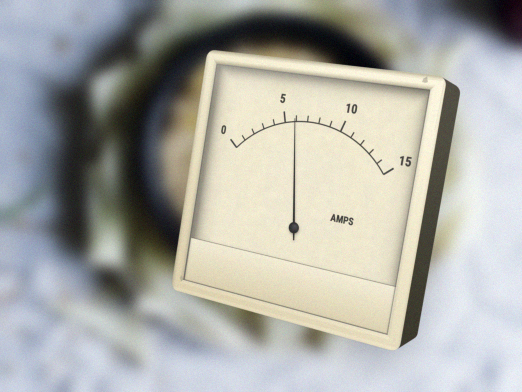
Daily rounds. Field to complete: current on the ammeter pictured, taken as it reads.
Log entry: 6 A
